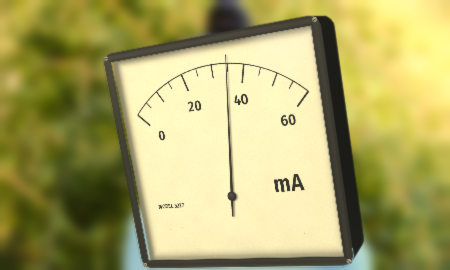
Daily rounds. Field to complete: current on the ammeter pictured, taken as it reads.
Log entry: 35 mA
